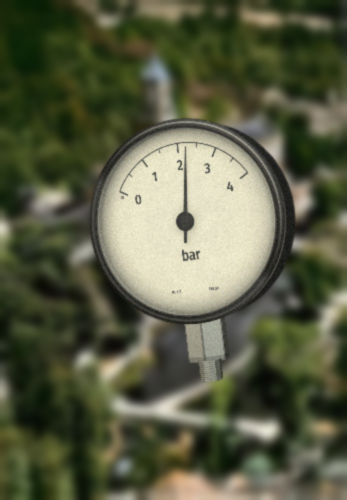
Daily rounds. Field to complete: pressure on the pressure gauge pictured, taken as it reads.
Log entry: 2.25 bar
